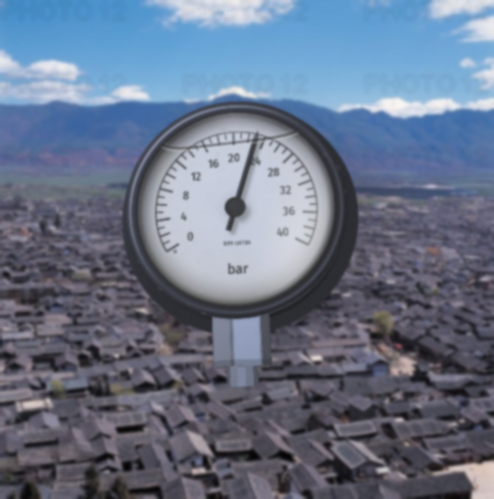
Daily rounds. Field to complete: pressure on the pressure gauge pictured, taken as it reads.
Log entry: 23 bar
